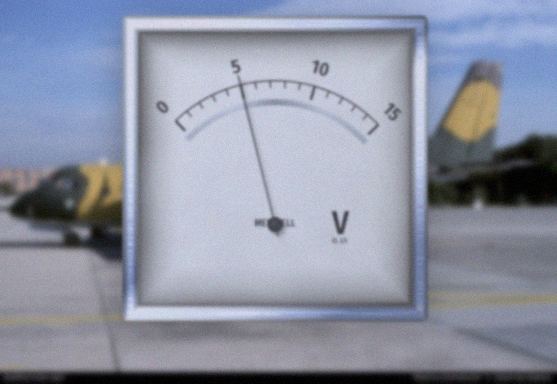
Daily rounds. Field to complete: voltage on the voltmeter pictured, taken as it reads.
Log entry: 5 V
